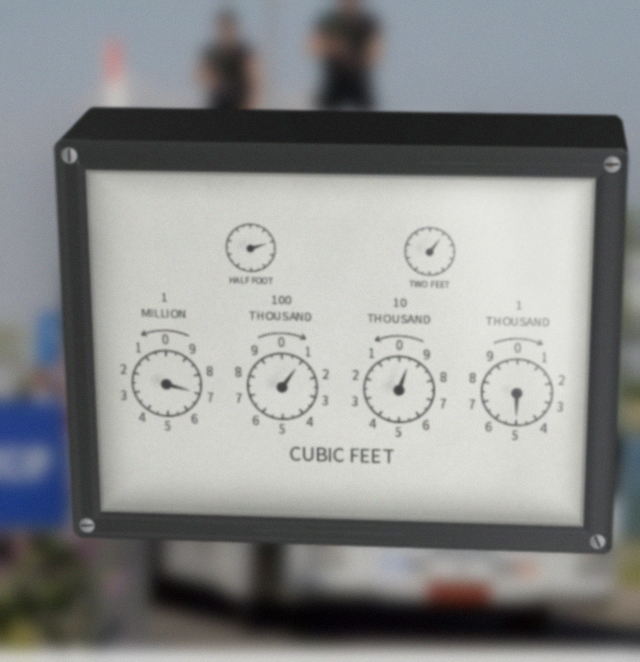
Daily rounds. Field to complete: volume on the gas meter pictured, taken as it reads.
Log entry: 709500 ft³
